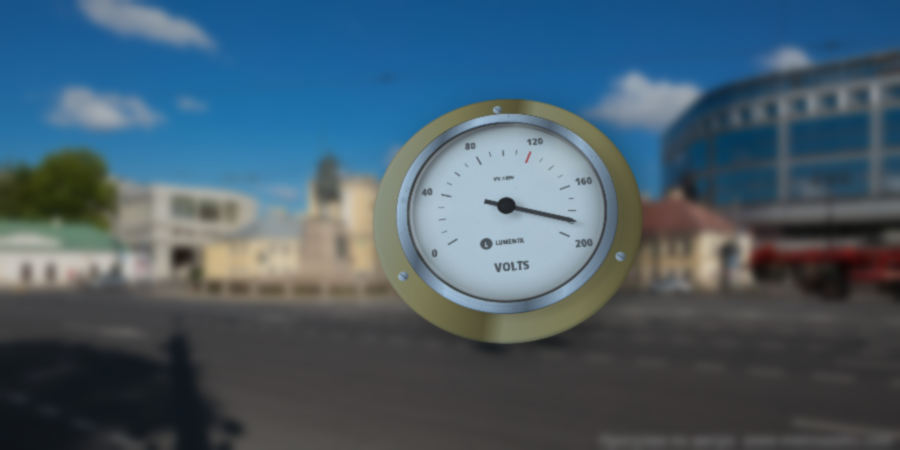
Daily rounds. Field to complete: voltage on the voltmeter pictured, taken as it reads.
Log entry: 190 V
